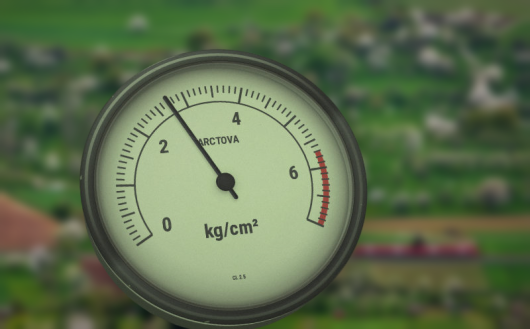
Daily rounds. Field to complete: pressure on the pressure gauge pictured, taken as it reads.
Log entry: 2.7 kg/cm²
